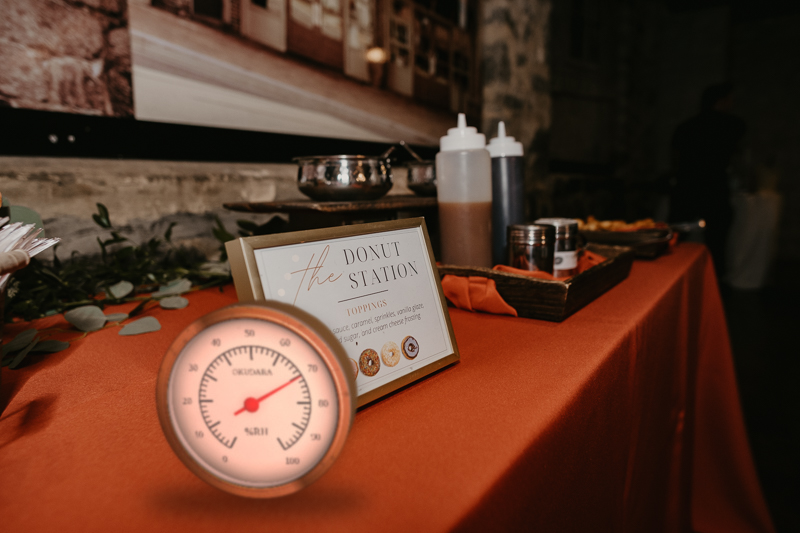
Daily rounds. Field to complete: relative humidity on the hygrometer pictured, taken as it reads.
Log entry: 70 %
